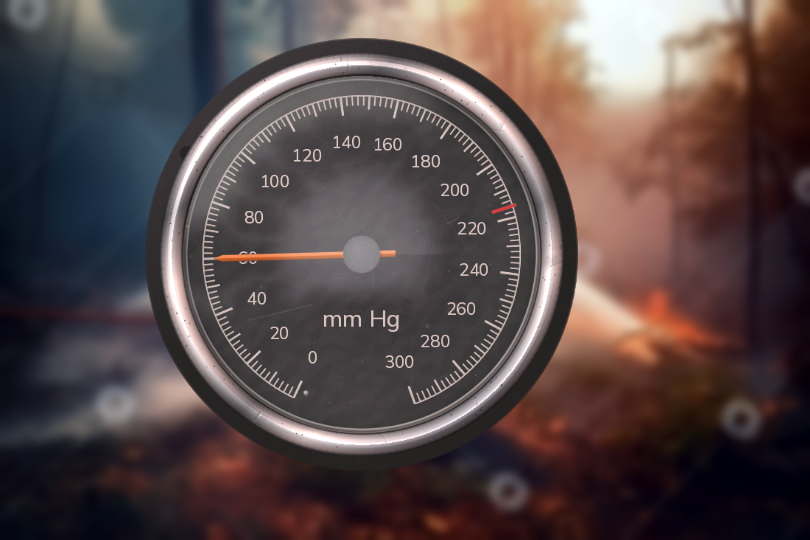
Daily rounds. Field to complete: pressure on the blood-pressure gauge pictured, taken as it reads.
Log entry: 60 mmHg
